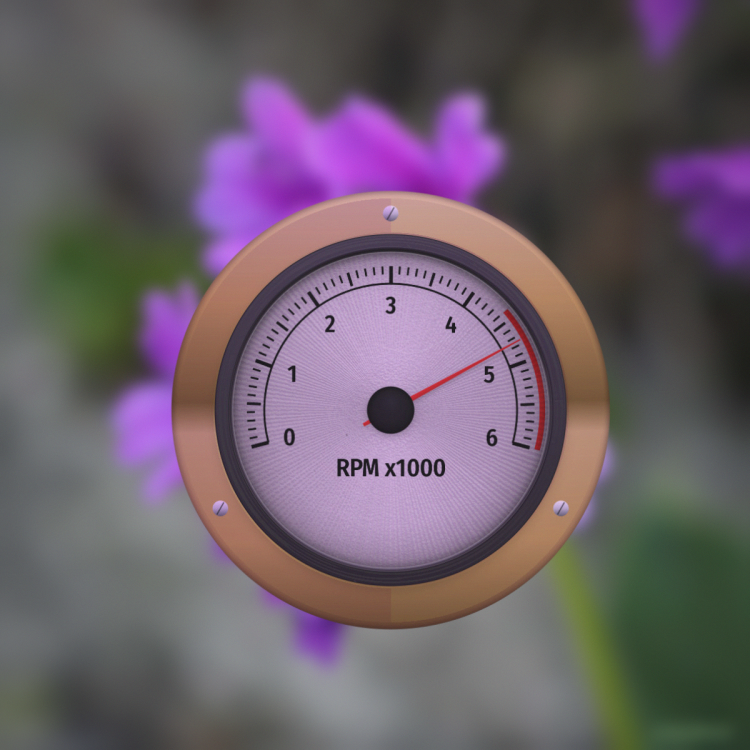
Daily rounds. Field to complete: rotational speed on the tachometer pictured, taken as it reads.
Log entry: 4750 rpm
